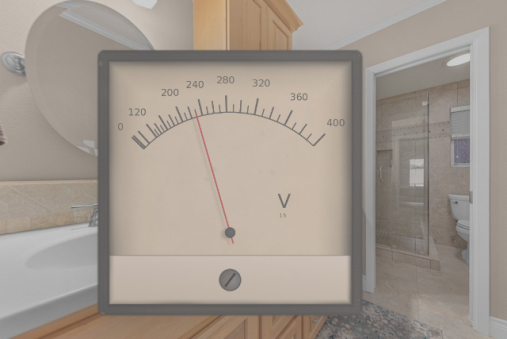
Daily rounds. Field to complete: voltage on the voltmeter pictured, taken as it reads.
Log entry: 230 V
